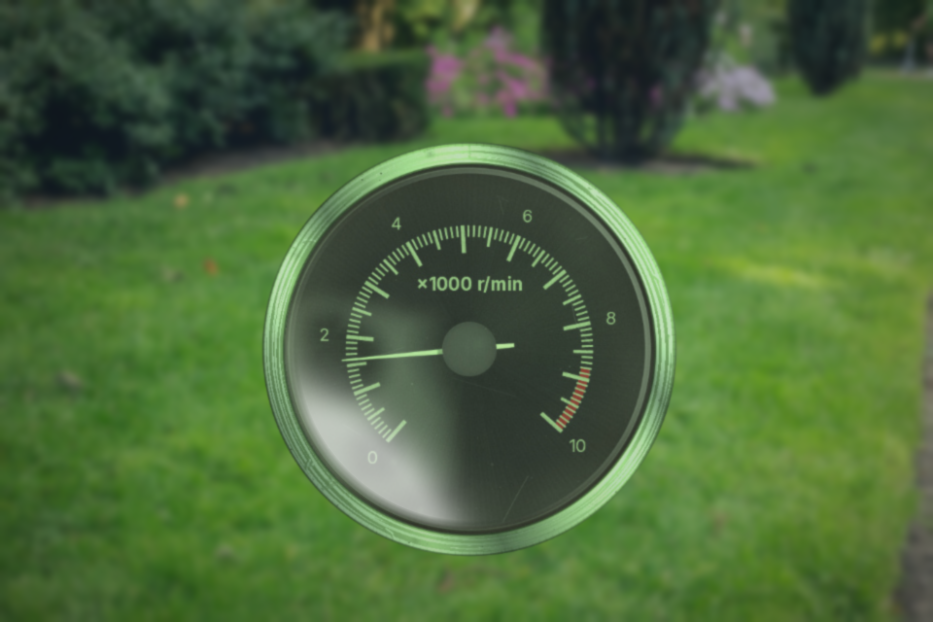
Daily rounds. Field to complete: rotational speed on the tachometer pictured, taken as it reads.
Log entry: 1600 rpm
